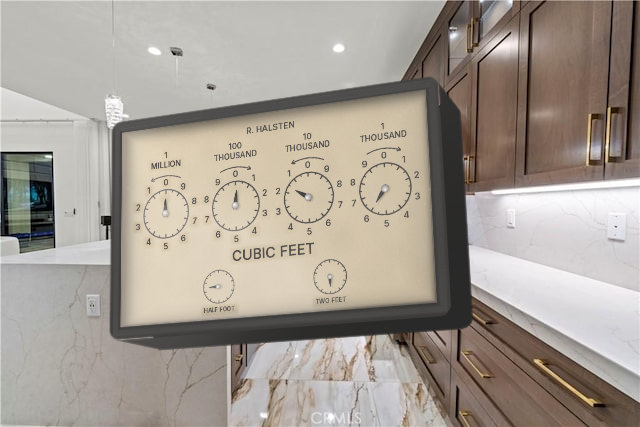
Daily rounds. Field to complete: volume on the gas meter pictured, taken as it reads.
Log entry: 1600 ft³
